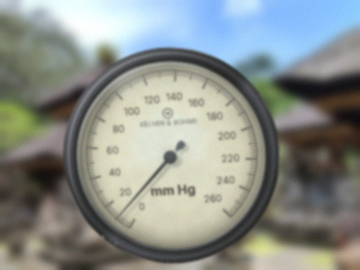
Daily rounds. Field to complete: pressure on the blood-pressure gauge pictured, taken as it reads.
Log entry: 10 mmHg
